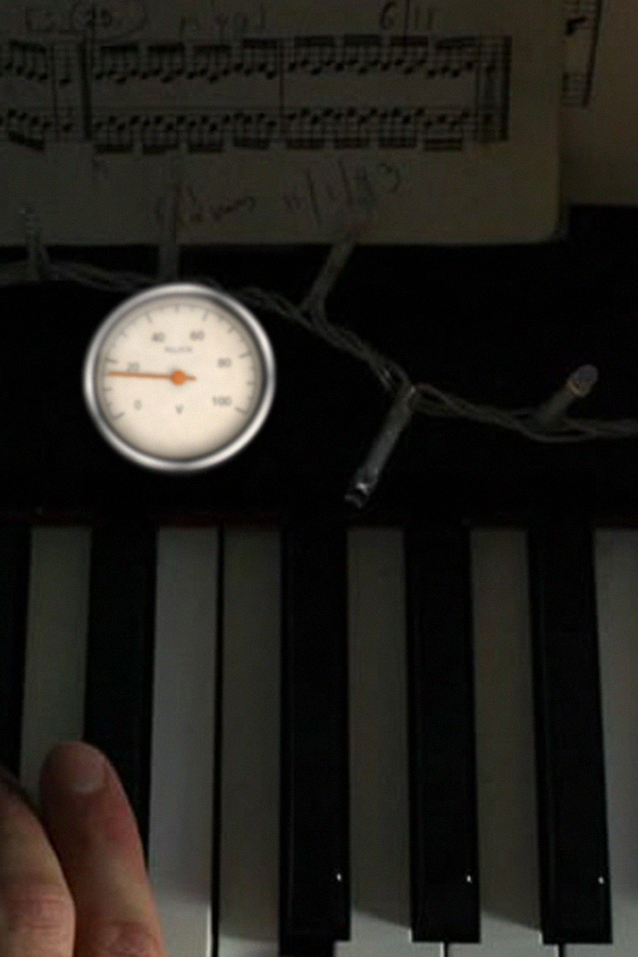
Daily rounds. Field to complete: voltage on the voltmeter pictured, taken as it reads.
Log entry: 15 V
